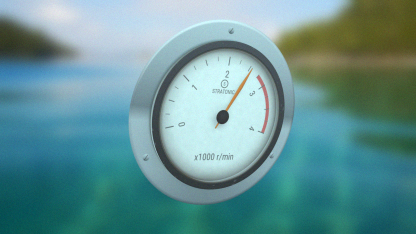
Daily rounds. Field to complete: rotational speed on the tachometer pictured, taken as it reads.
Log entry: 2500 rpm
